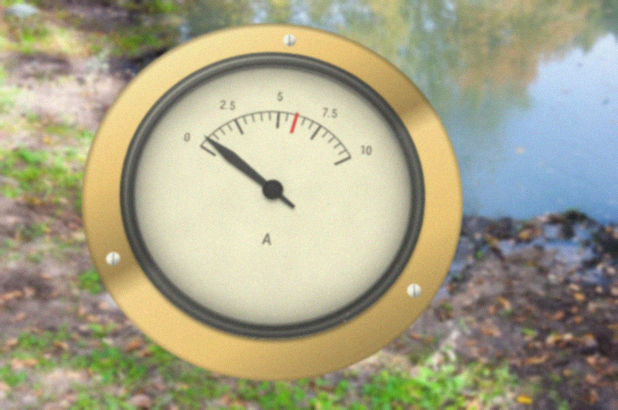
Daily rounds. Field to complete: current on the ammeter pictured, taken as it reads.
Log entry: 0.5 A
